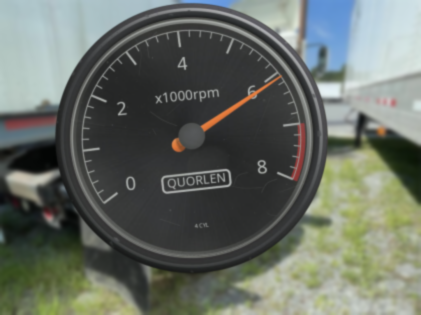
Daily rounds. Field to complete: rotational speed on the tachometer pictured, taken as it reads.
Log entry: 6100 rpm
